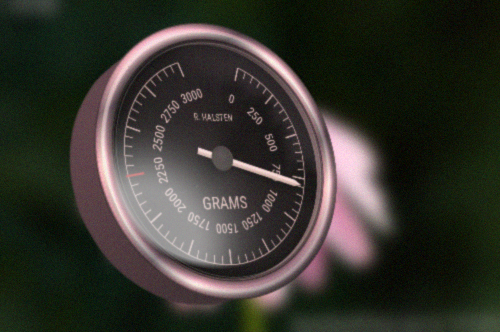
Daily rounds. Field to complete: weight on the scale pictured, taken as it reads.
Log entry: 800 g
